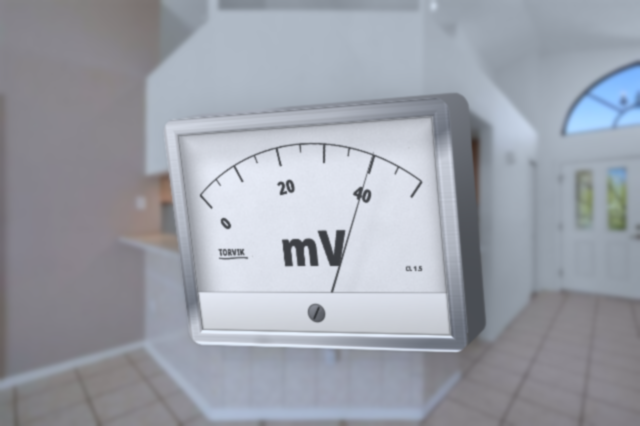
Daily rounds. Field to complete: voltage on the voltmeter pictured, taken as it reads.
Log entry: 40 mV
